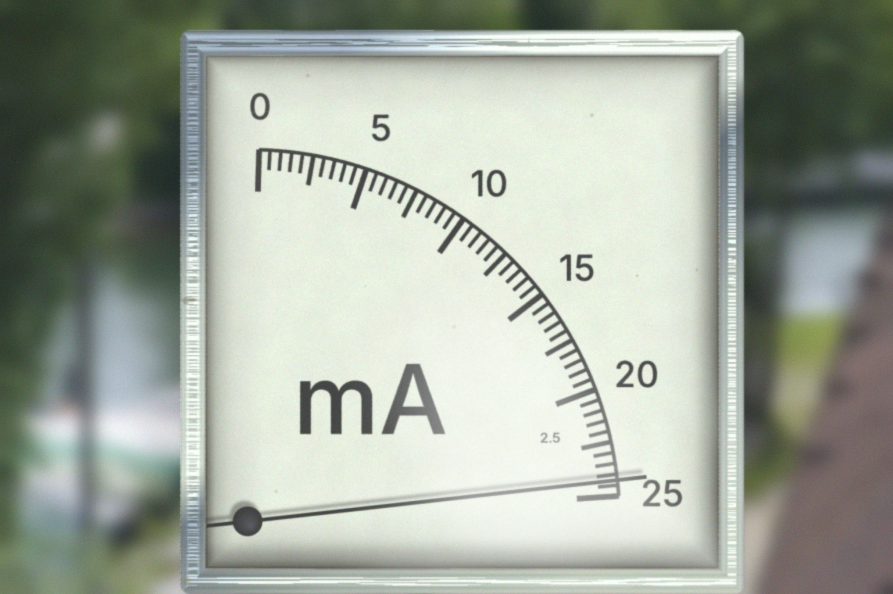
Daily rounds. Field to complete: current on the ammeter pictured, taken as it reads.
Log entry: 24.25 mA
